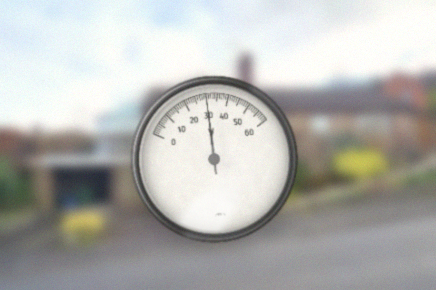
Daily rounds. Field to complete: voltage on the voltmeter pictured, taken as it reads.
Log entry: 30 V
